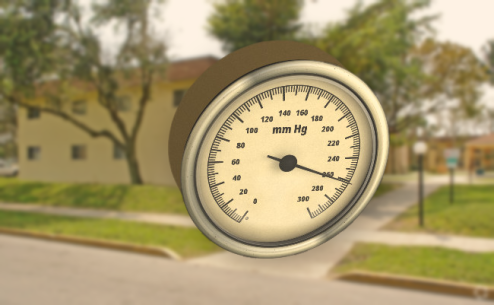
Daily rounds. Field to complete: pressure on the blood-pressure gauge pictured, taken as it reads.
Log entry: 260 mmHg
